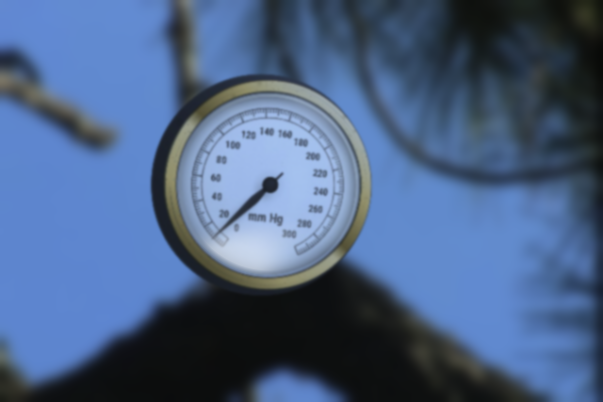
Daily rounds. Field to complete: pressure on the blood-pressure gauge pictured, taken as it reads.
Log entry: 10 mmHg
